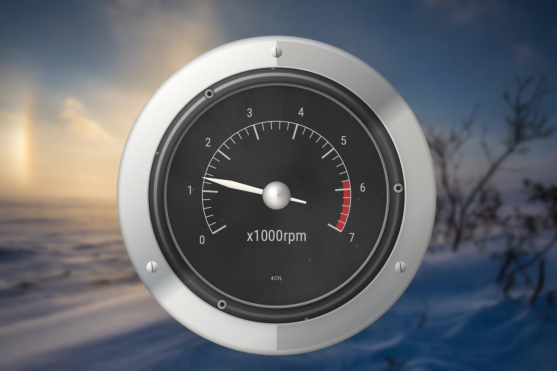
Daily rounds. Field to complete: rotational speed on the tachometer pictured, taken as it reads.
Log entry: 1300 rpm
